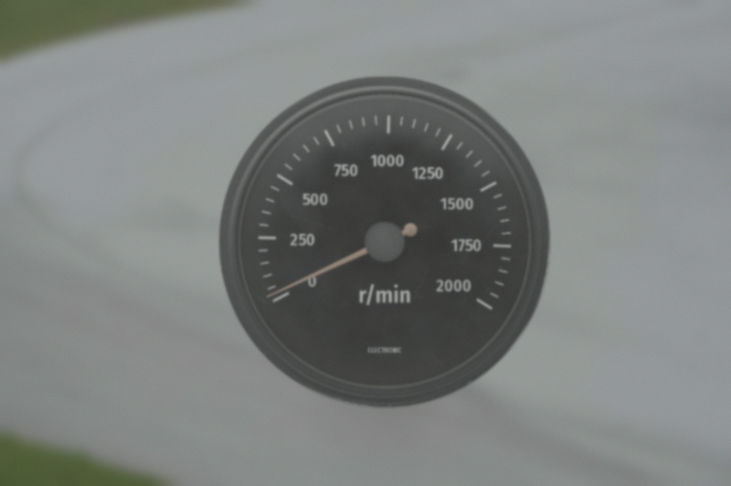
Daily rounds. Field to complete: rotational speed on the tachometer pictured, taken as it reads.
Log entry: 25 rpm
